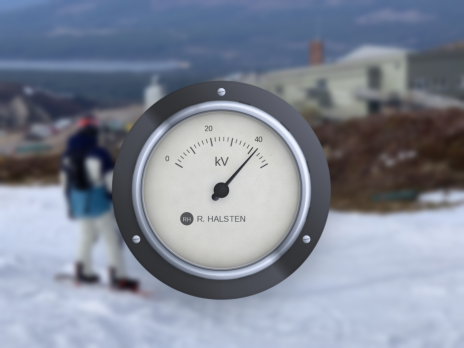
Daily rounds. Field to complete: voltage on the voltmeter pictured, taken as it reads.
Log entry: 42 kV
